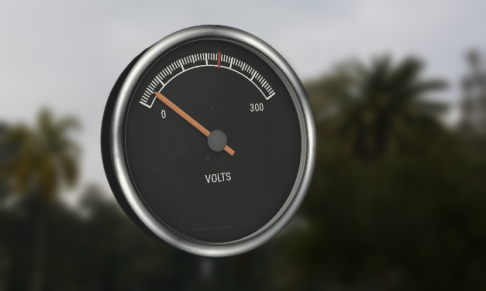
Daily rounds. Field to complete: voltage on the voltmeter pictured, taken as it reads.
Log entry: 25 V
